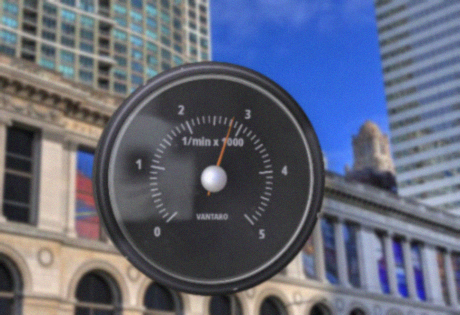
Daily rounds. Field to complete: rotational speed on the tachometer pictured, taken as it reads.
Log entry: 2800 rpm
